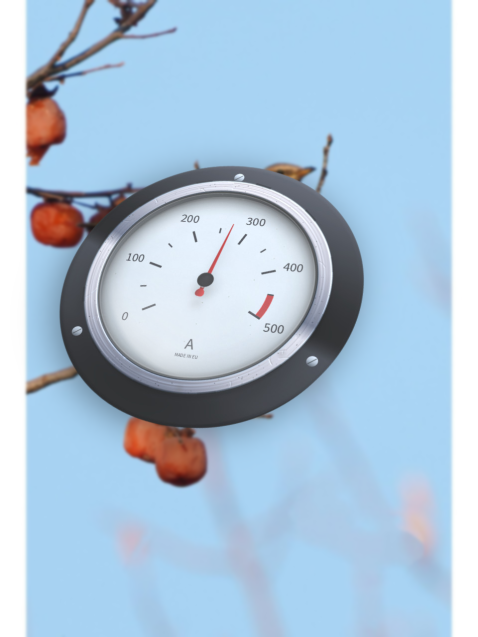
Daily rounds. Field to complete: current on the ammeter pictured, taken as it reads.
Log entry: 275 A
